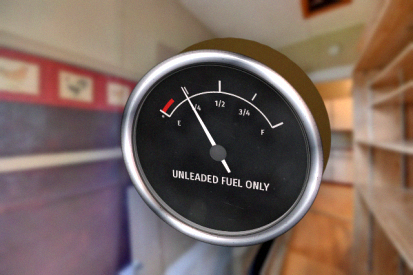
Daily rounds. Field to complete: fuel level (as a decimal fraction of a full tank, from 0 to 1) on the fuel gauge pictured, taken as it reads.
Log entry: 0.25
